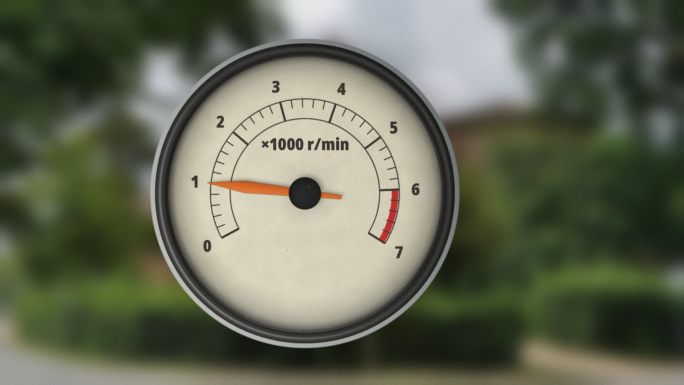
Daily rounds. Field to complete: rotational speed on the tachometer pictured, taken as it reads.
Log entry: 1000 rpm
